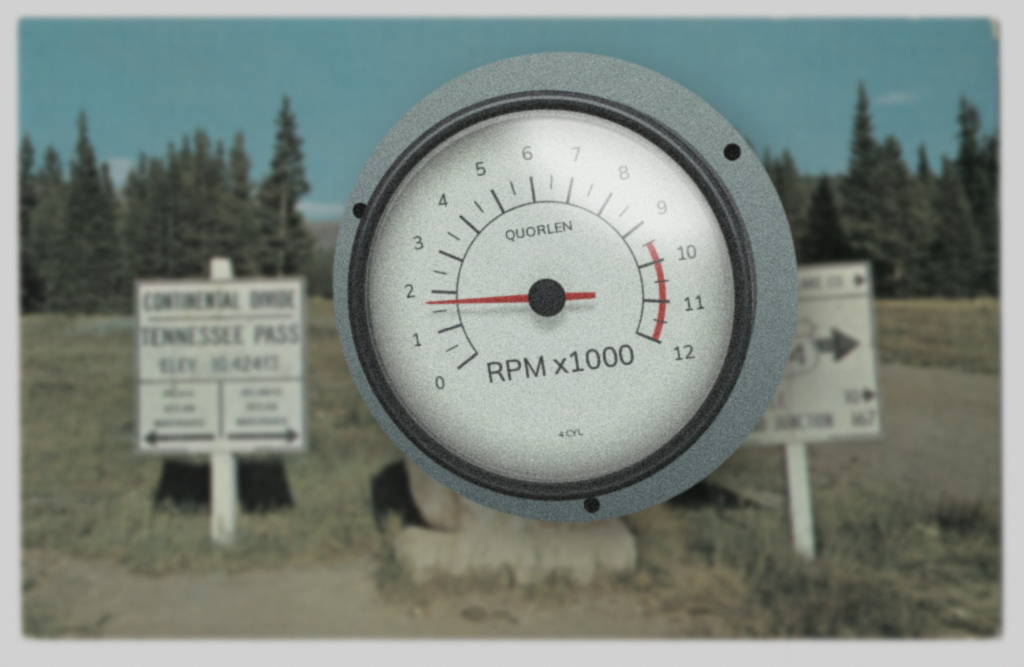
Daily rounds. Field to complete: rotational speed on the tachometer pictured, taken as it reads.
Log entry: 1750 rpm
